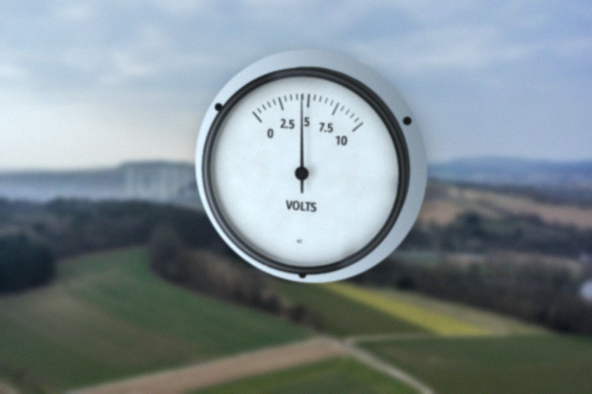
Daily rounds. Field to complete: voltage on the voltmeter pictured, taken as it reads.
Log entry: 4.5 V
